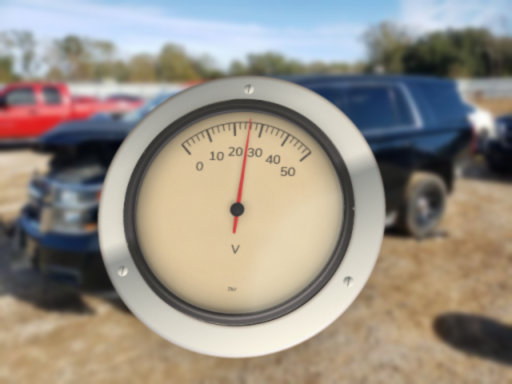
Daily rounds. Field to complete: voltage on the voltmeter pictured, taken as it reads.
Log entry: 26 V
